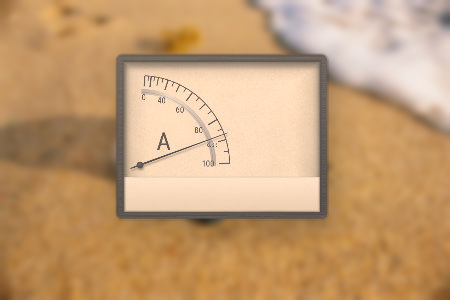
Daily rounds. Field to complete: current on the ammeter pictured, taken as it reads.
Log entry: 87.5 A
